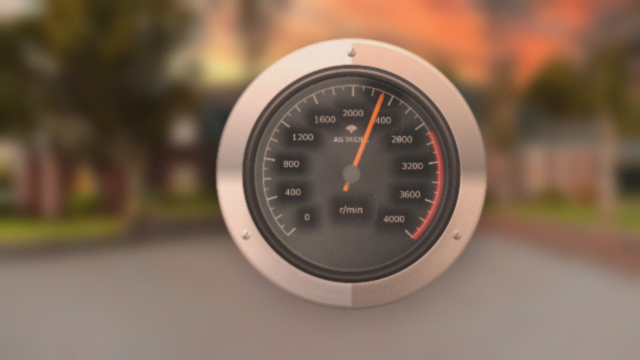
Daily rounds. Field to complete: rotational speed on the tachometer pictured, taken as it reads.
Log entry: 2300 rpm
